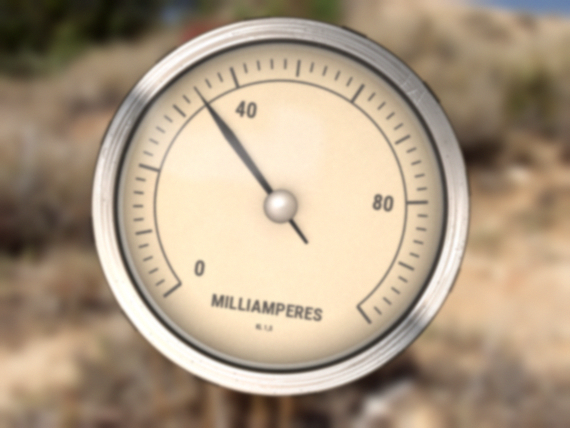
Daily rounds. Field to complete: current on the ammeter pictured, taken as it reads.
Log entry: 34 mA
